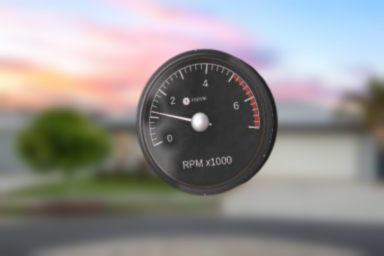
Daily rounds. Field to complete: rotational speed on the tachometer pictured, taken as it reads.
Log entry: 1200 rpm
